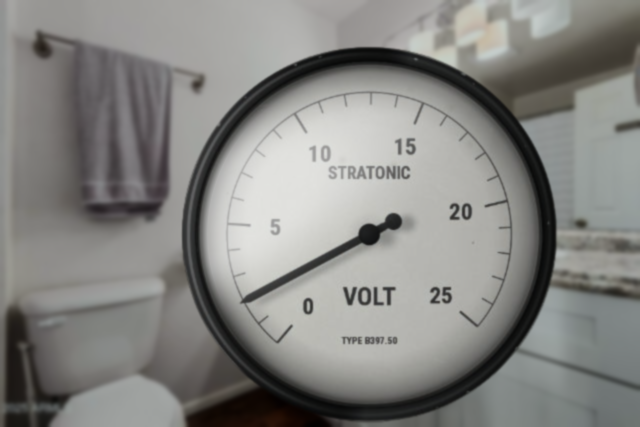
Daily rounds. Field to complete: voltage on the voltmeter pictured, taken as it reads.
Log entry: 2 V
